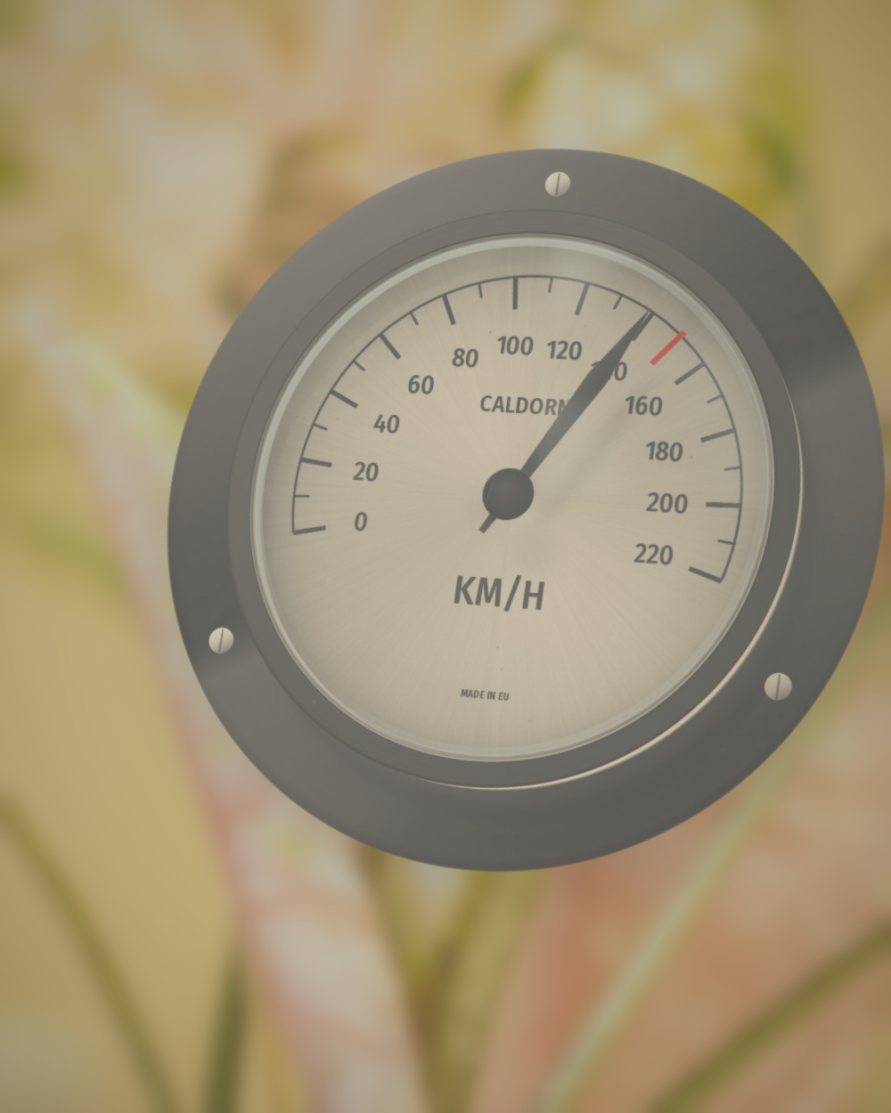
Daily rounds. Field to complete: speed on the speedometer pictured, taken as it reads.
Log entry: 140 km/h
